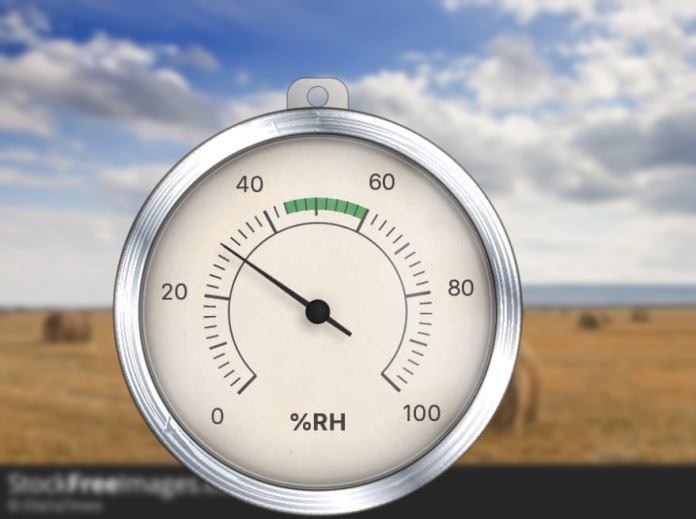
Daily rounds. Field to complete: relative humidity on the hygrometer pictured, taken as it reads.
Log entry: 30 %
